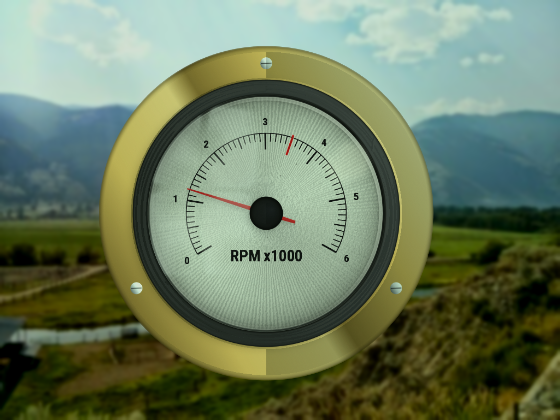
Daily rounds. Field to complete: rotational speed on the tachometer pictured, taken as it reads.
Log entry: 1200 rpm
